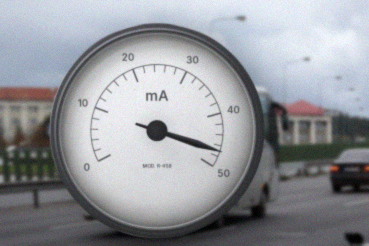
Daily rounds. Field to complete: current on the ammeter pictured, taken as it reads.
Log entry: 47 mA
